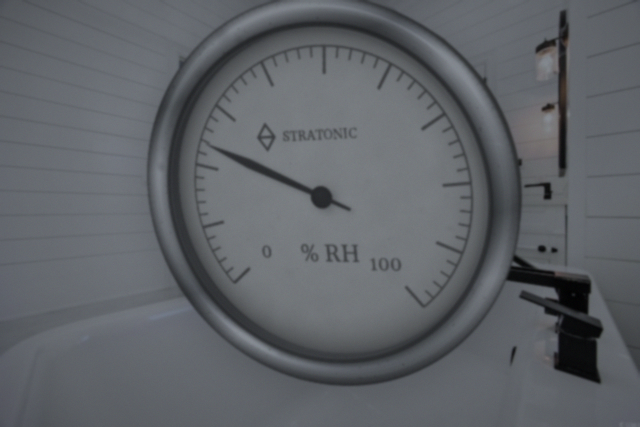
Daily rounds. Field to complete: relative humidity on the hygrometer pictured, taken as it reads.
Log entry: 24 %
